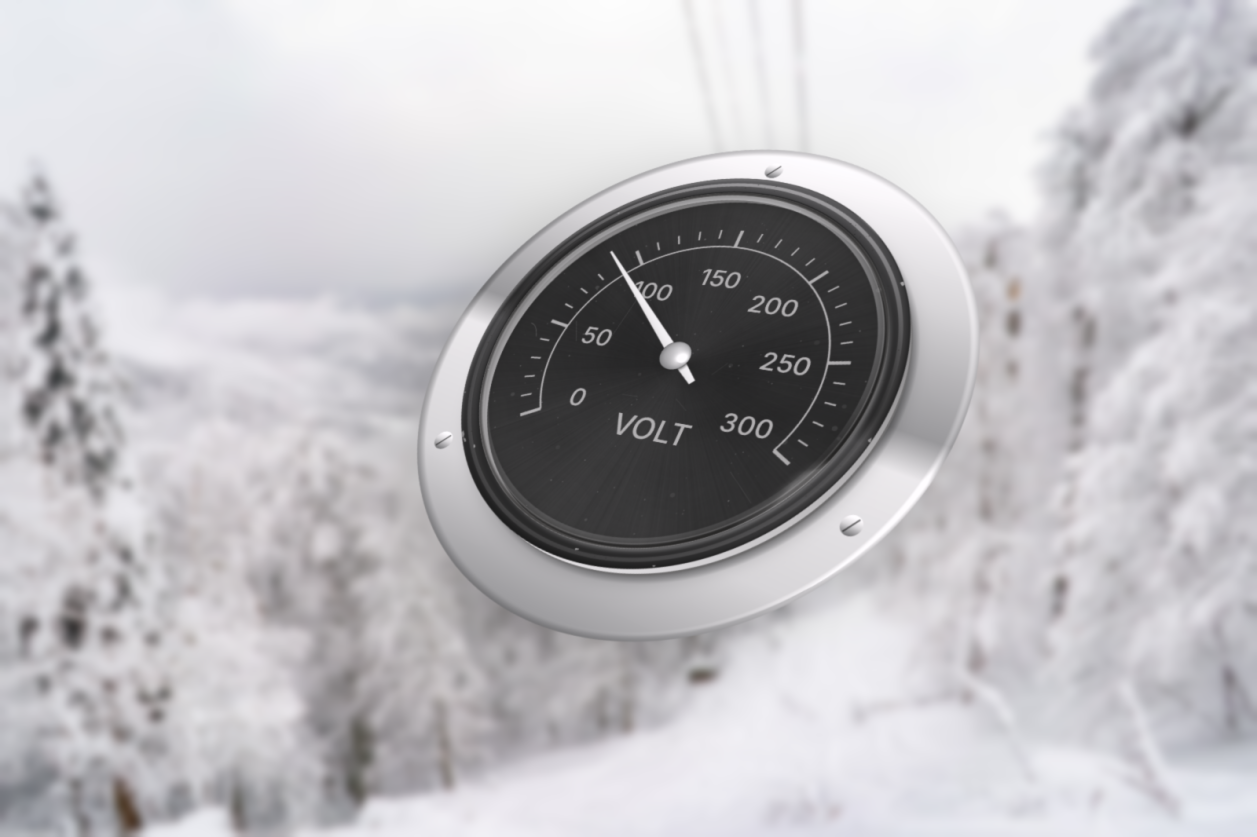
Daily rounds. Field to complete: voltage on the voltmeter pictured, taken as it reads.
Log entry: 90 V
